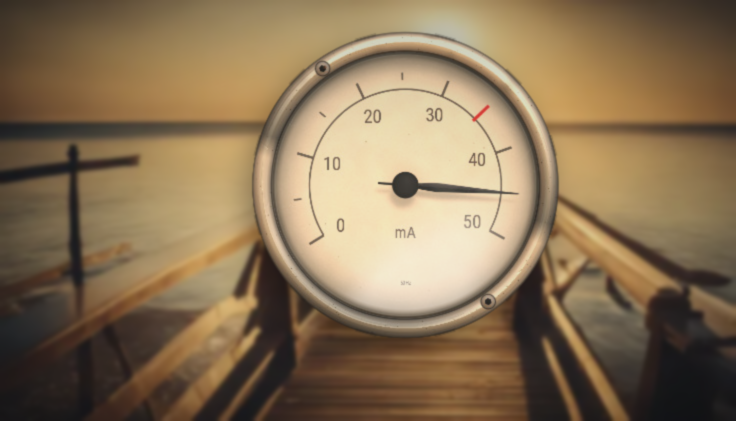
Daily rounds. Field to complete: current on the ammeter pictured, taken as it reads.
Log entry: 45 mA
